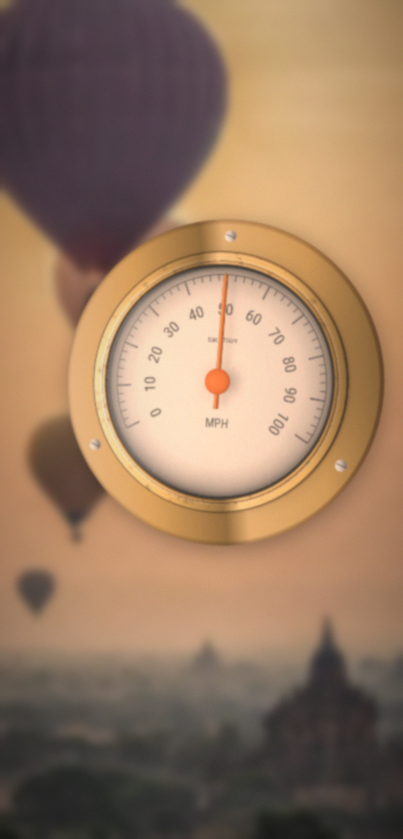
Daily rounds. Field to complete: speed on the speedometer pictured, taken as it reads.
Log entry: 50 mph
